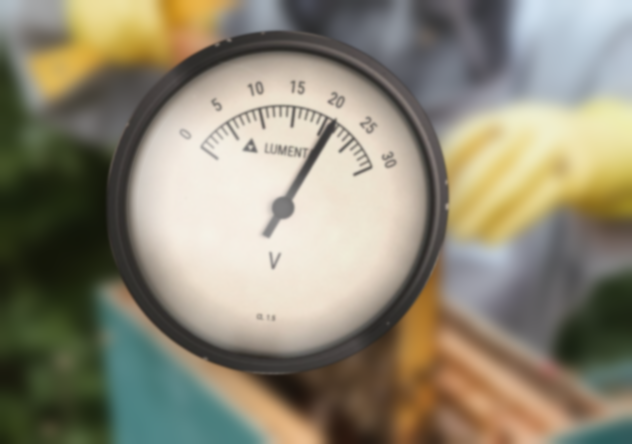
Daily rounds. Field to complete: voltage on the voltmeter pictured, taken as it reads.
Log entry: 21 V
